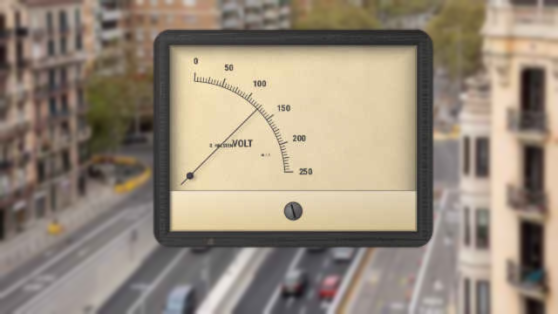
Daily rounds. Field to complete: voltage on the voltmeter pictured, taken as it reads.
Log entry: 125 V
